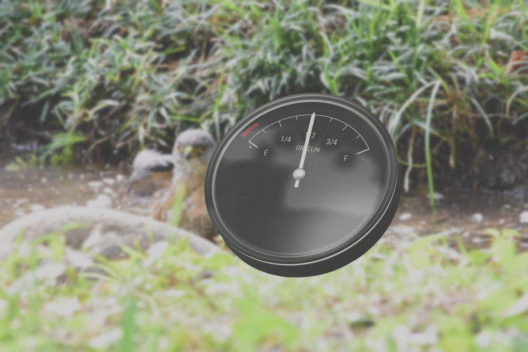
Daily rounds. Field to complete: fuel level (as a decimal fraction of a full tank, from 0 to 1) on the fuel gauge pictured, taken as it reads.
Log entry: 0.5
